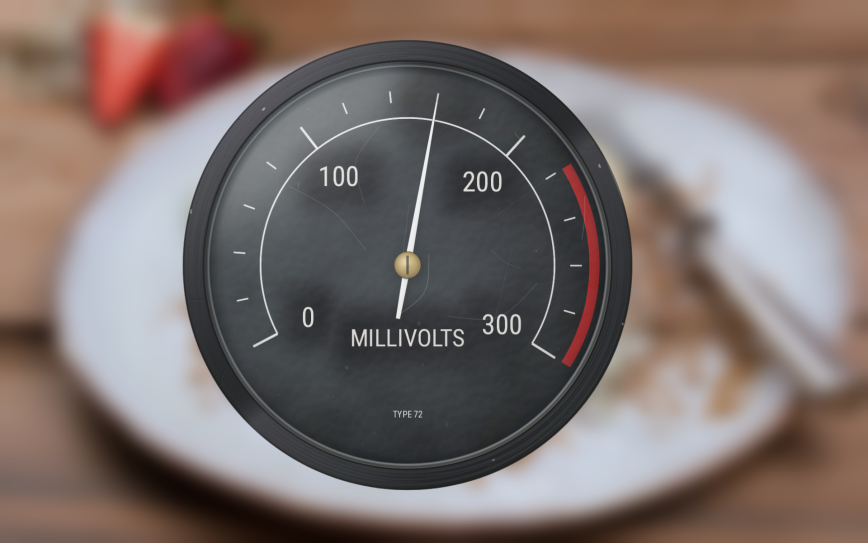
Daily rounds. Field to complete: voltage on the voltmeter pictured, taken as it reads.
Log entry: 160 mV
